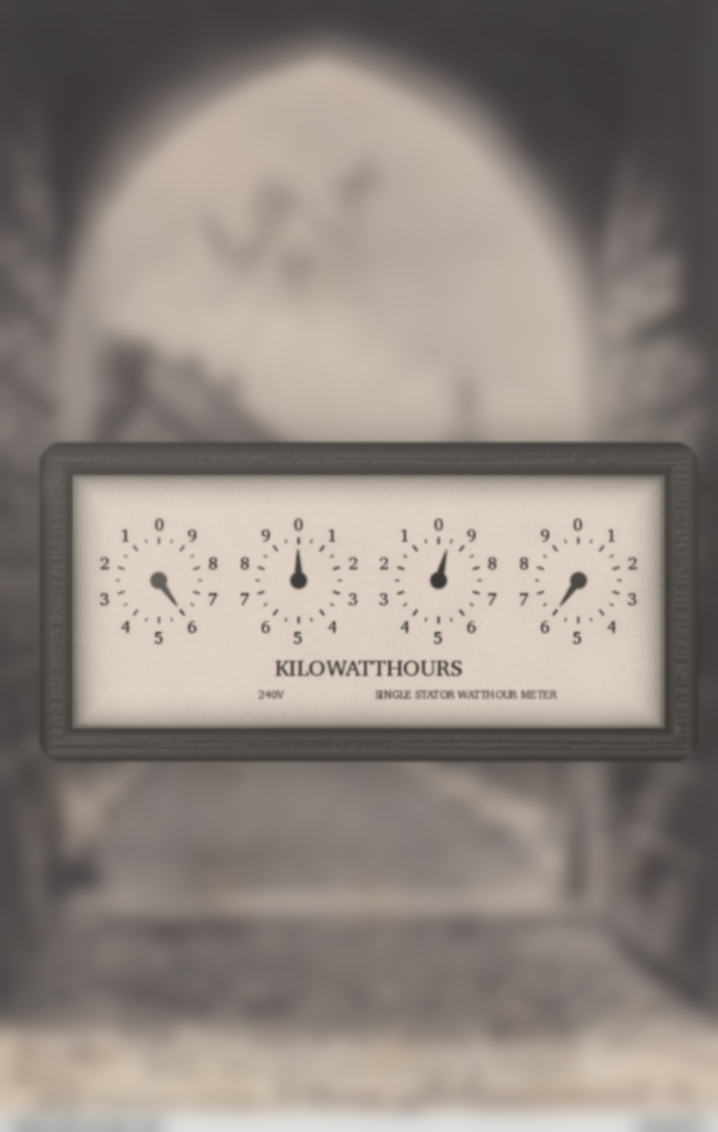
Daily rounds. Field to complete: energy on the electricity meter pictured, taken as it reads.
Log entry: 5996 kWh
